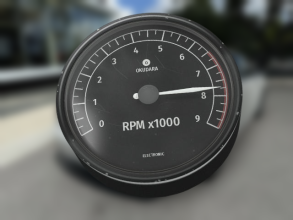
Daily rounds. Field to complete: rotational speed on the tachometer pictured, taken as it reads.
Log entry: 7750 rpm
